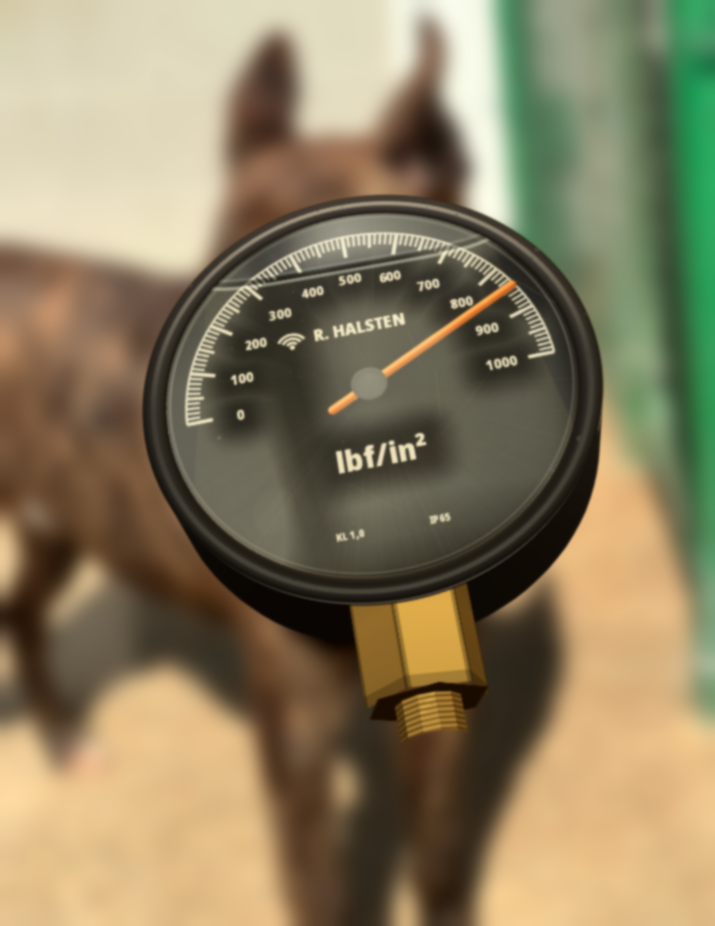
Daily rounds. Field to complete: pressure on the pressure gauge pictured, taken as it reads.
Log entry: 850 psi
